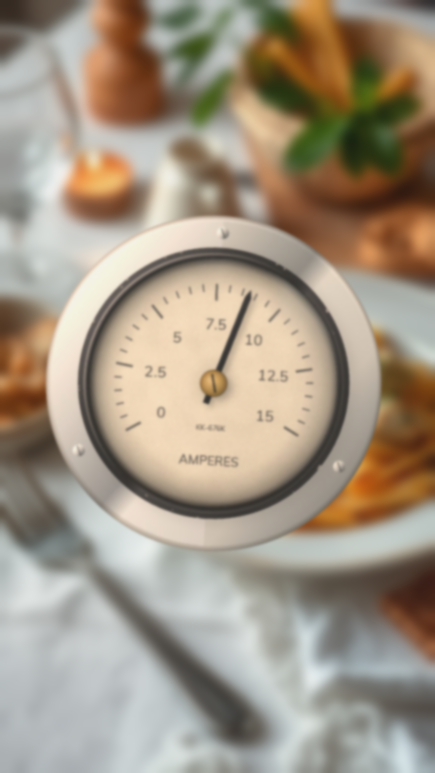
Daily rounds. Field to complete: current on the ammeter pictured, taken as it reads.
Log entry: 8.75 A
